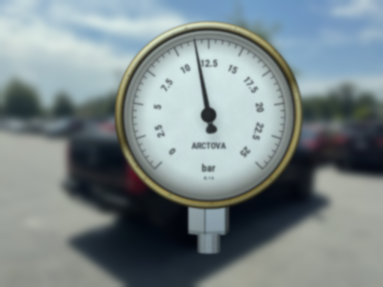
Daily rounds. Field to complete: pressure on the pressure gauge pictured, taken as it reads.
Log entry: 11.5 bar
